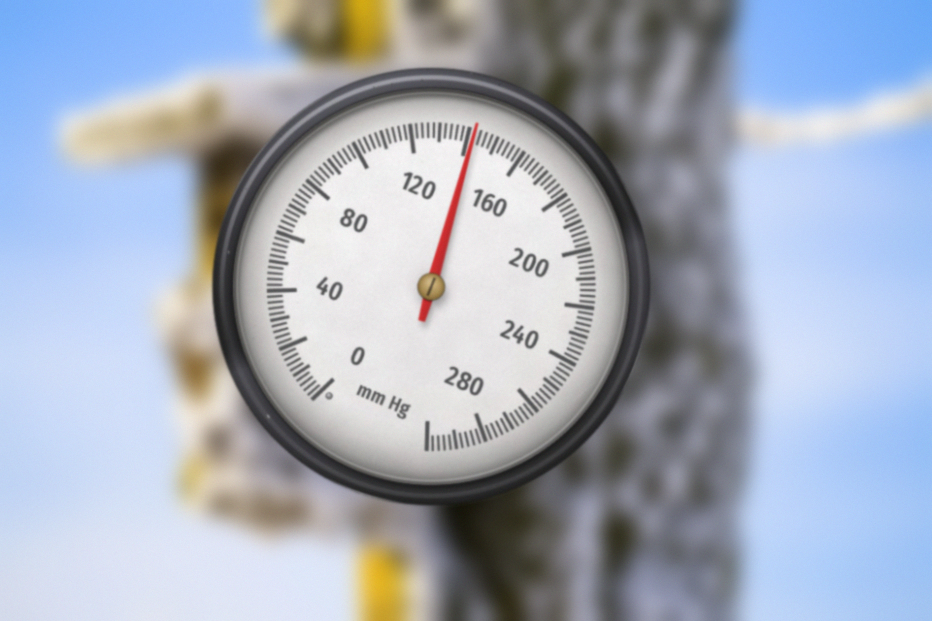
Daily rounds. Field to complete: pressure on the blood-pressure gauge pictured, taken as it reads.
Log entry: 142 mmHg
